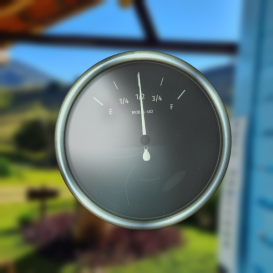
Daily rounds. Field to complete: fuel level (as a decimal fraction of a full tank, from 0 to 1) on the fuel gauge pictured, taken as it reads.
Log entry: 0.5
